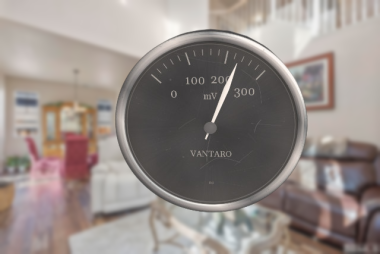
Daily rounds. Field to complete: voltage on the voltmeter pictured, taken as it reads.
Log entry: 230 mV
